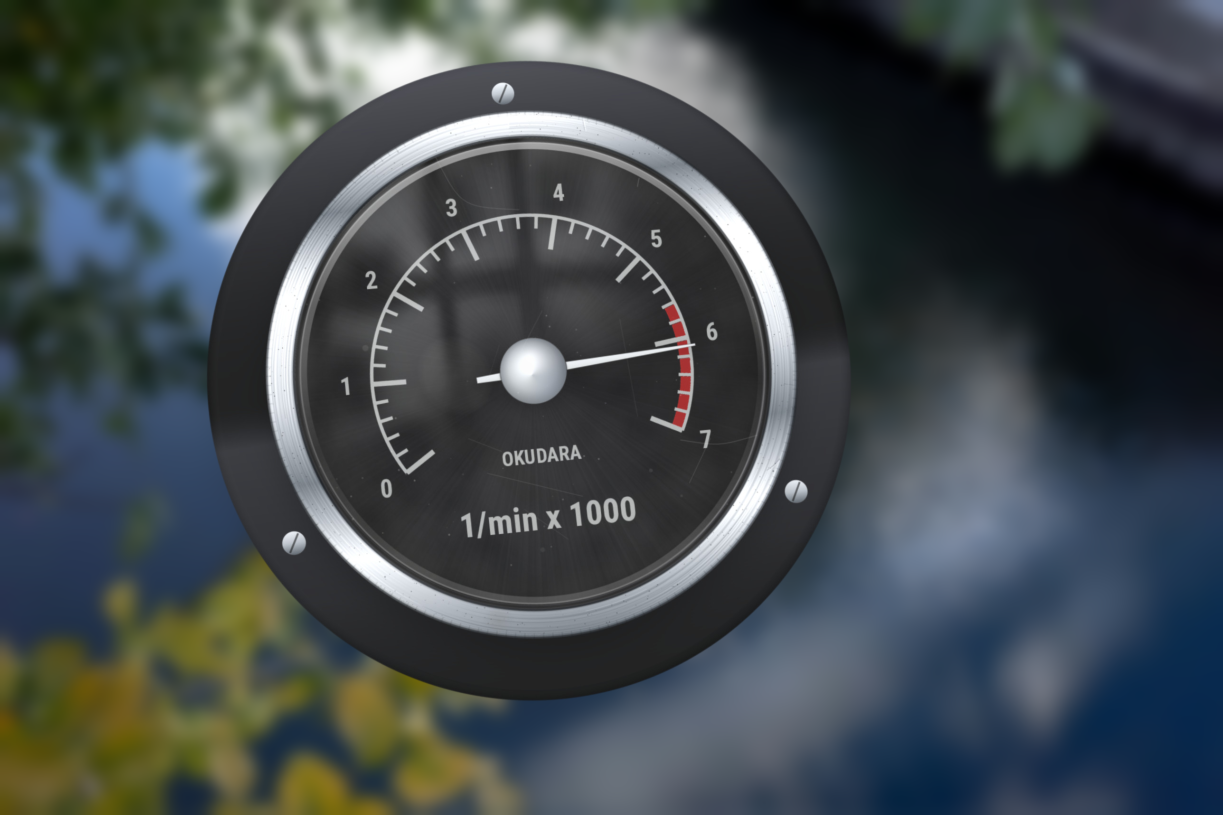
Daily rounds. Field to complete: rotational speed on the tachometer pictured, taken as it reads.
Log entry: 6100 rpm
